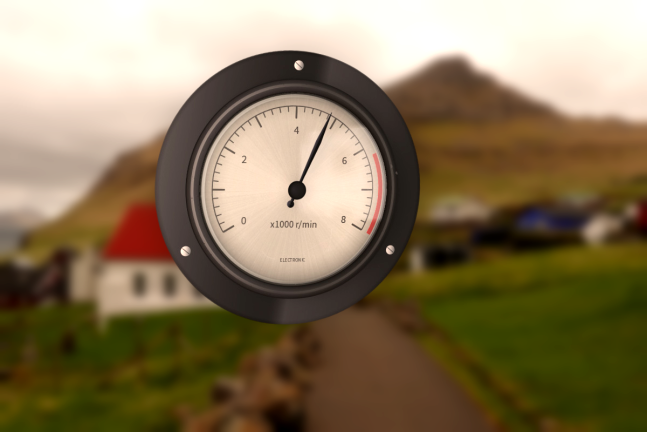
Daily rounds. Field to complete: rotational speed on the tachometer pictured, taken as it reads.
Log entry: 4800 rpm
